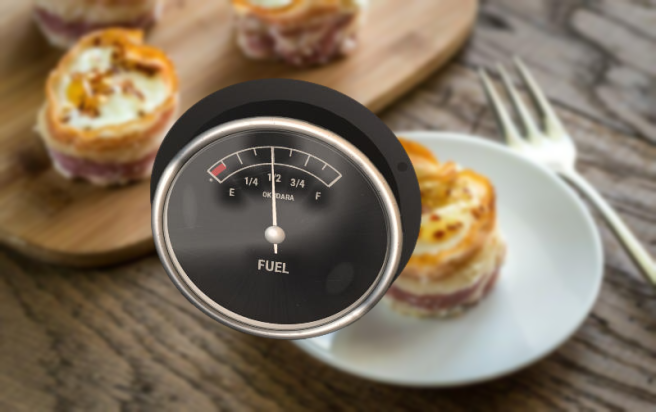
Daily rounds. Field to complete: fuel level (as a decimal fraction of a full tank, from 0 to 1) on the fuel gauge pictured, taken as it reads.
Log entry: 0.5
